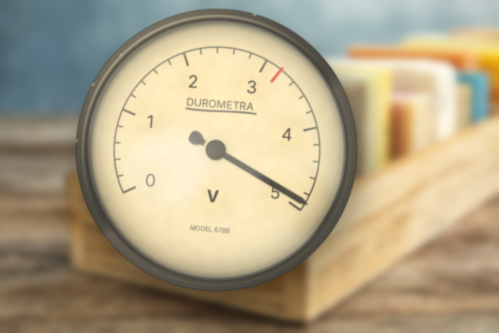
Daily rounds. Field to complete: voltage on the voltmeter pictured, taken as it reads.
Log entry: 4.9 V
